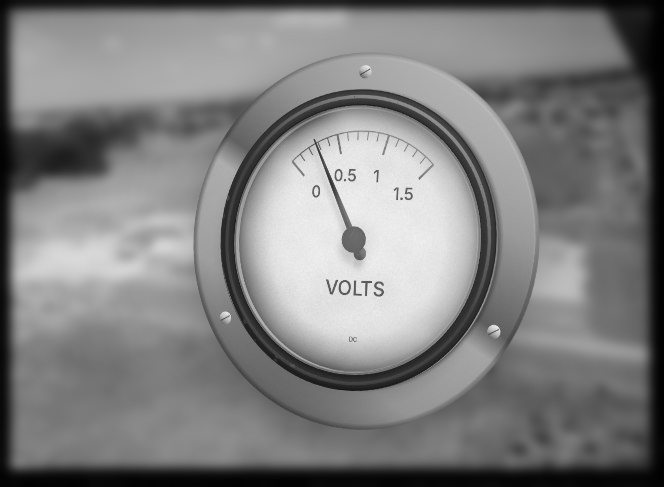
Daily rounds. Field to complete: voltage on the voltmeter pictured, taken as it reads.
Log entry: 0.3 V
